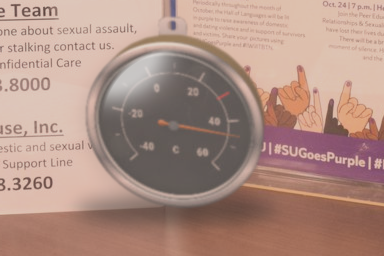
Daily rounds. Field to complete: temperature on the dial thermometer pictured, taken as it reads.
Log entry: 45 °C
